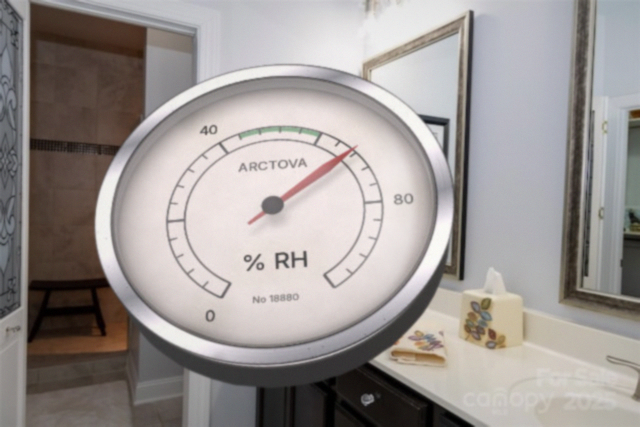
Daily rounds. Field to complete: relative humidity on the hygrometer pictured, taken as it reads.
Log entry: 68 %
